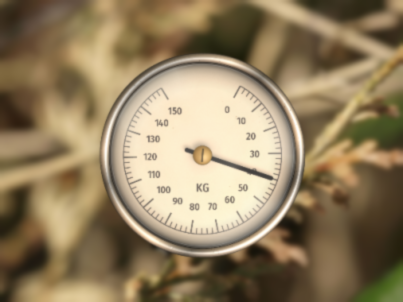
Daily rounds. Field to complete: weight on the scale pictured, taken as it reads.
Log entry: 40 kg
